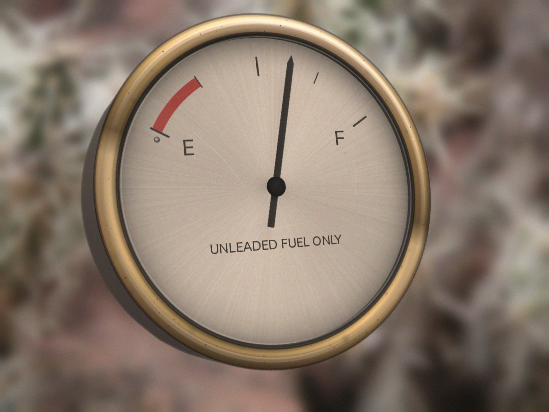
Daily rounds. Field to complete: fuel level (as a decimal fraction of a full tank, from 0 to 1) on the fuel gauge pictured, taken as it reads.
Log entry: 0.625
